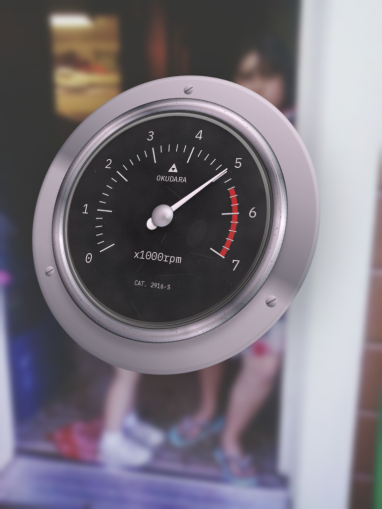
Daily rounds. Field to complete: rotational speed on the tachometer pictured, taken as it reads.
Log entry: 5000 rpm
